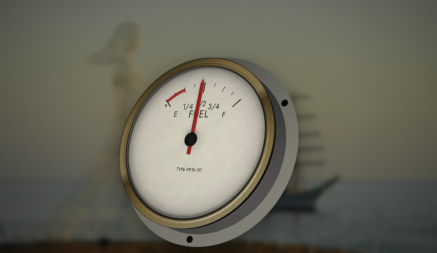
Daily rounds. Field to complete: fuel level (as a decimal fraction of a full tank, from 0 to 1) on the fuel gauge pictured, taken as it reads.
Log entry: 0.5
